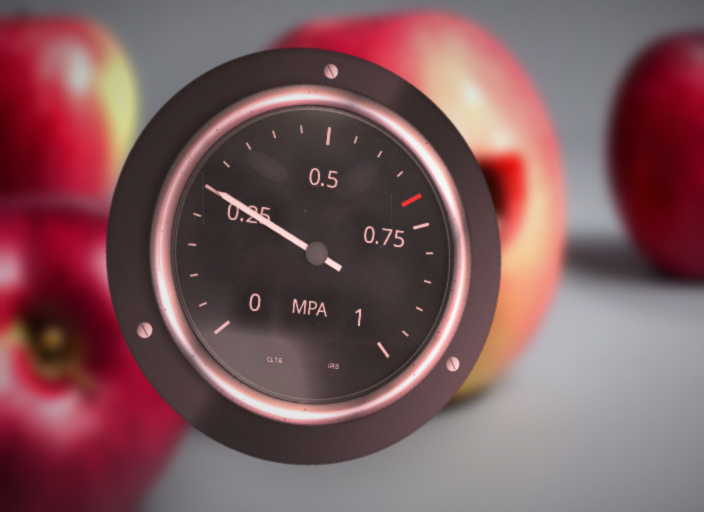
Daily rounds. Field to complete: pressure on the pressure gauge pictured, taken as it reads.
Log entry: 0.25 MPa
